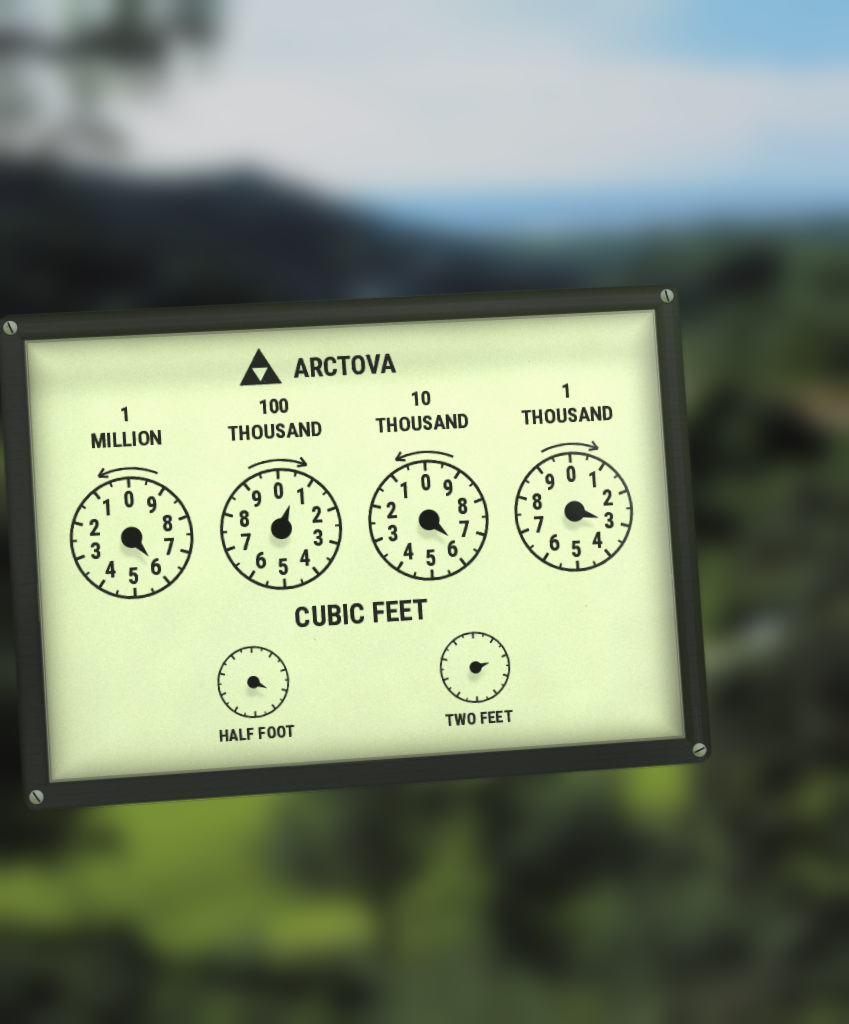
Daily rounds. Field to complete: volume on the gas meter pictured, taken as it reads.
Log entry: 606300 ft³
